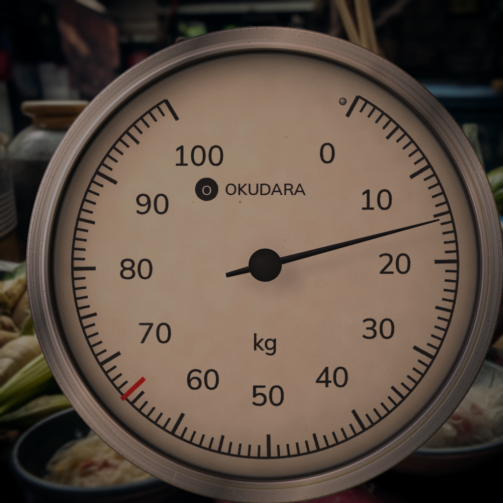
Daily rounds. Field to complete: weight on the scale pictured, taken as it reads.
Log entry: 15.5 kg
